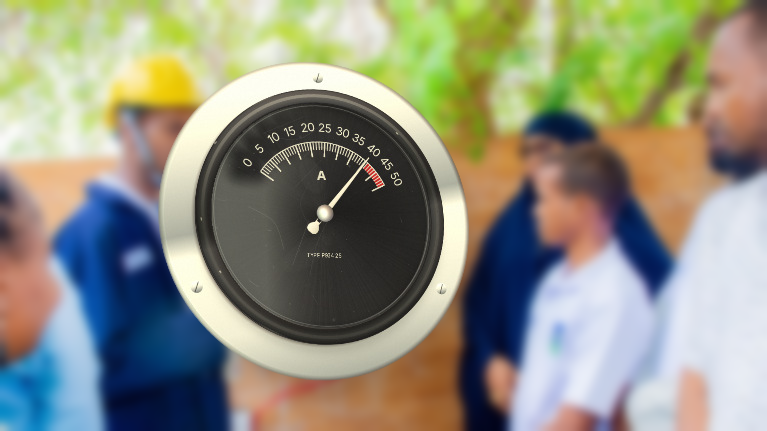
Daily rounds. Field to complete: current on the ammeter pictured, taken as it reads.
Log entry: 40 A
